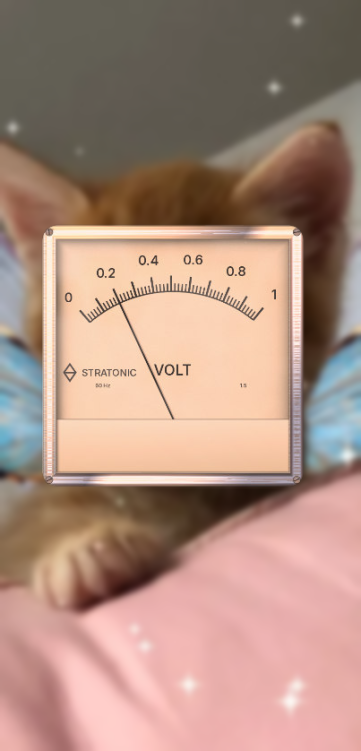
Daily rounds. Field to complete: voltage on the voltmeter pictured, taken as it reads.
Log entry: 0.2 V
